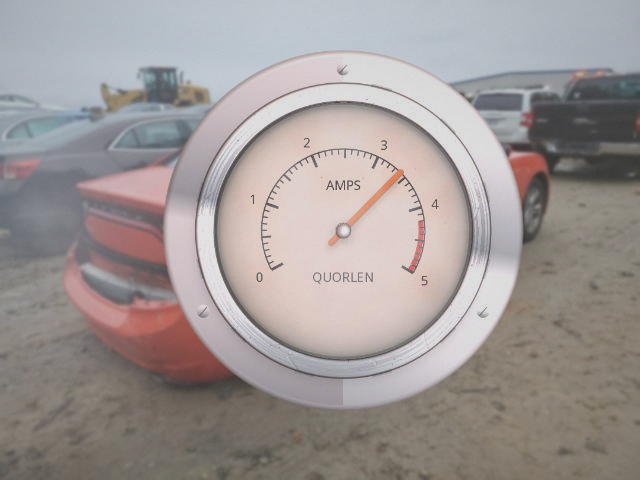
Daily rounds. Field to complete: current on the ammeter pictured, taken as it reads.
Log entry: 3.4 A
